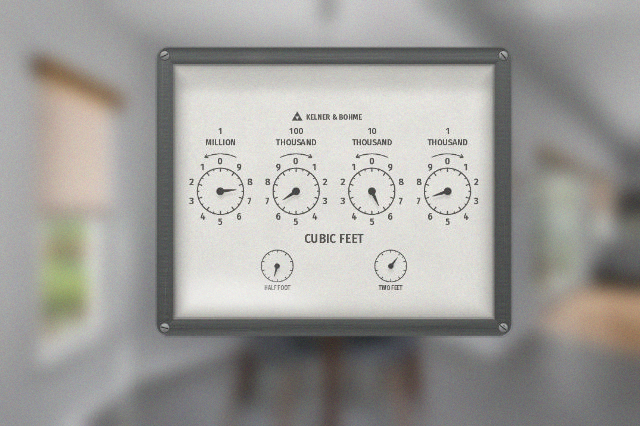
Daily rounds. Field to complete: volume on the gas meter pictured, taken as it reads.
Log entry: 765700 ft³
